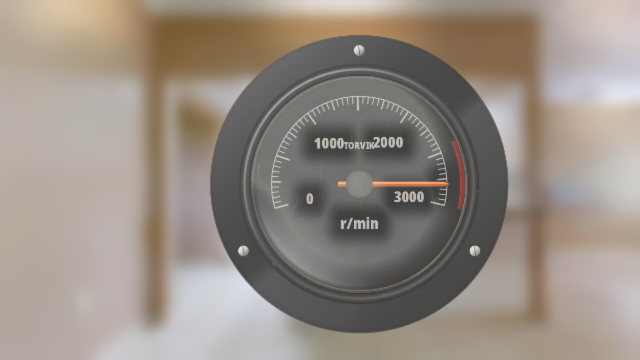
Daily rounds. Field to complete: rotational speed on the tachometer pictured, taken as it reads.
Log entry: 2800 rpm
